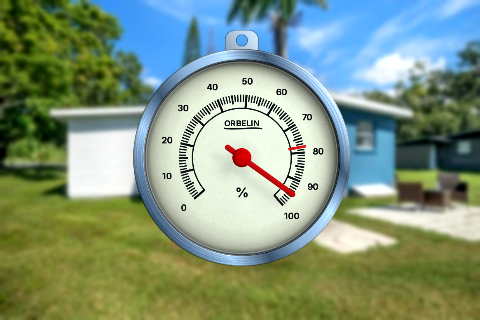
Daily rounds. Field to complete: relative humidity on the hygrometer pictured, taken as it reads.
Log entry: 95 %
